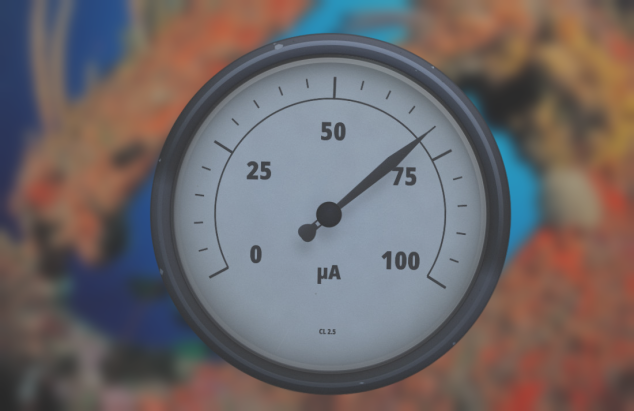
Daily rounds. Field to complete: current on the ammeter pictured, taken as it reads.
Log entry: 70 µA
